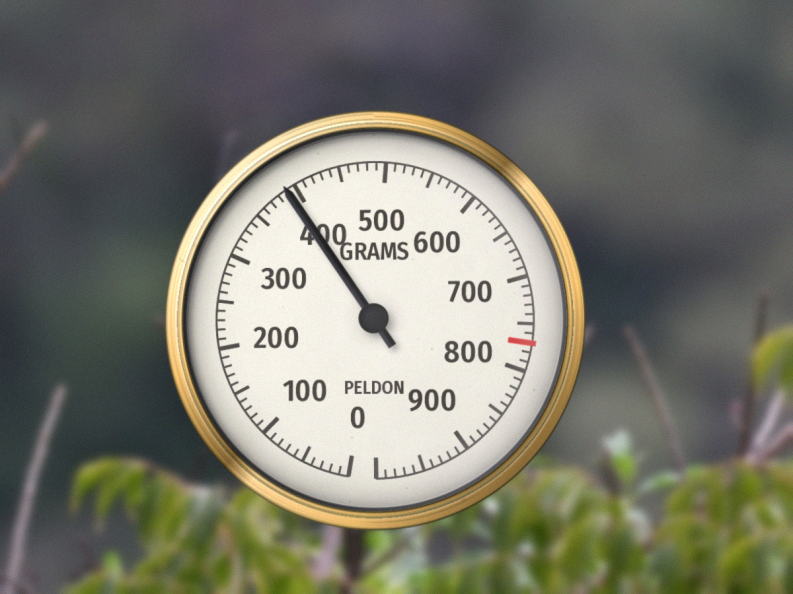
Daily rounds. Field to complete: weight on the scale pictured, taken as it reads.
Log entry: 390 g
